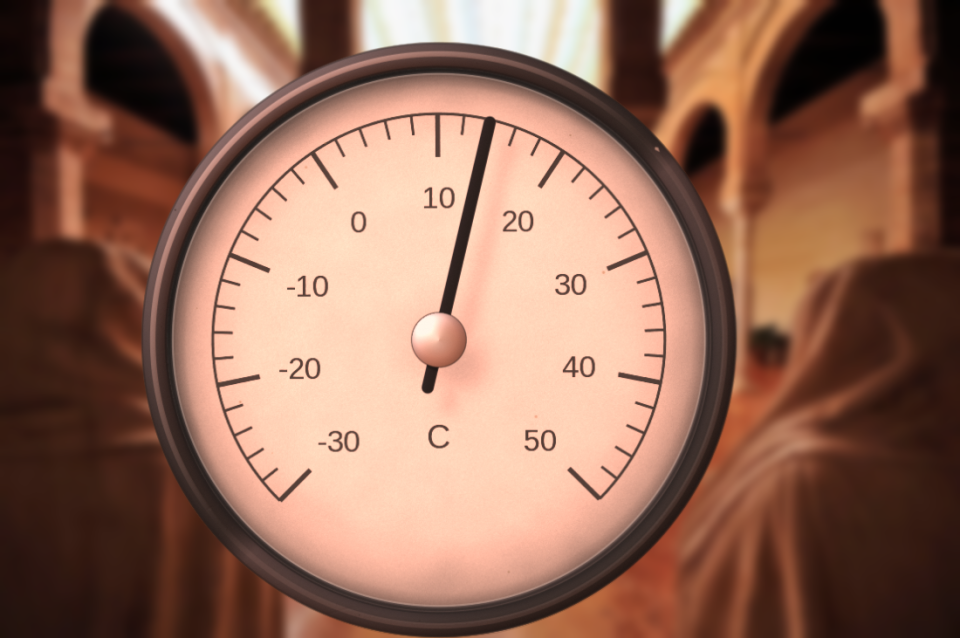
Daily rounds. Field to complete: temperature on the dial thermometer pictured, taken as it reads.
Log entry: 14 °C
